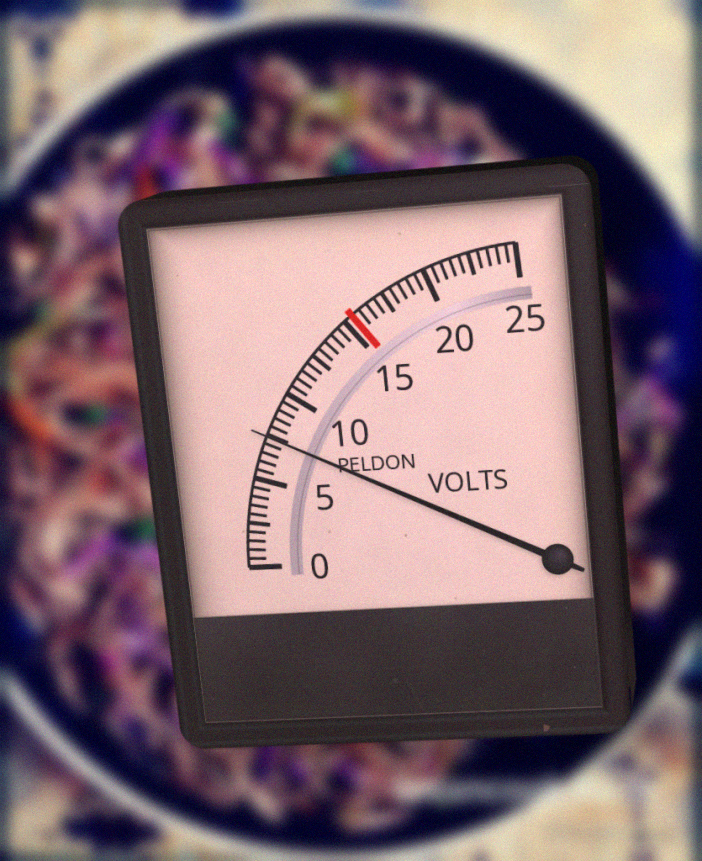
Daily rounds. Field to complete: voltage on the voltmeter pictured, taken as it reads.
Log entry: 7.5 V
